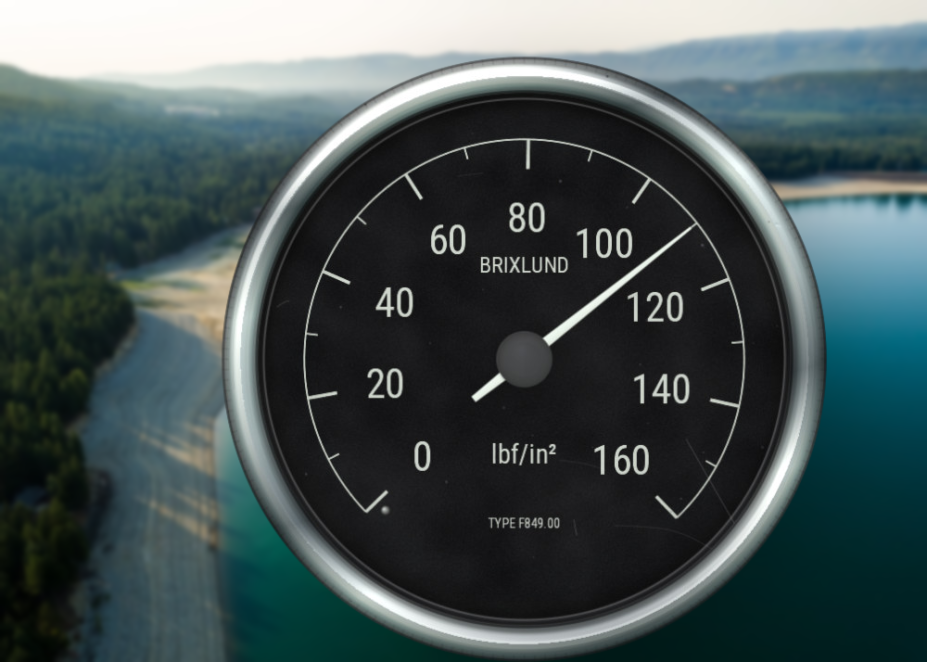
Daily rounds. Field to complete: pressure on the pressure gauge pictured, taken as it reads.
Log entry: 110 psi
